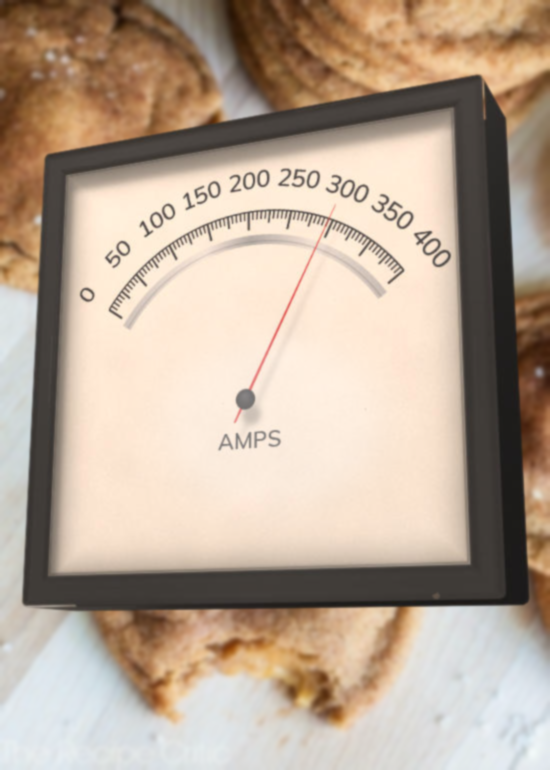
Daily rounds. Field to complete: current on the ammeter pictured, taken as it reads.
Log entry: 300 A
